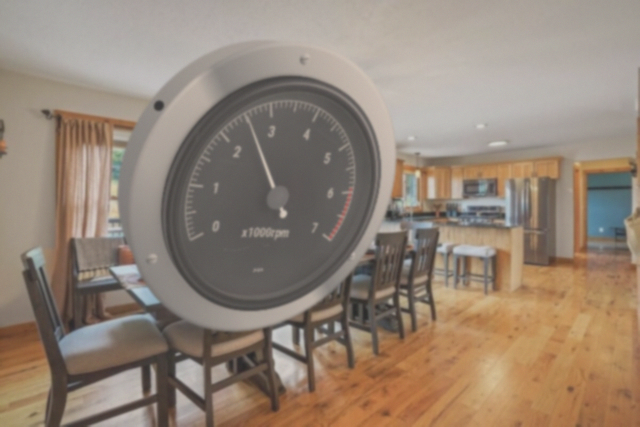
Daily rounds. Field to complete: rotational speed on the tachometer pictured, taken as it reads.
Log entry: 2500 rpm
